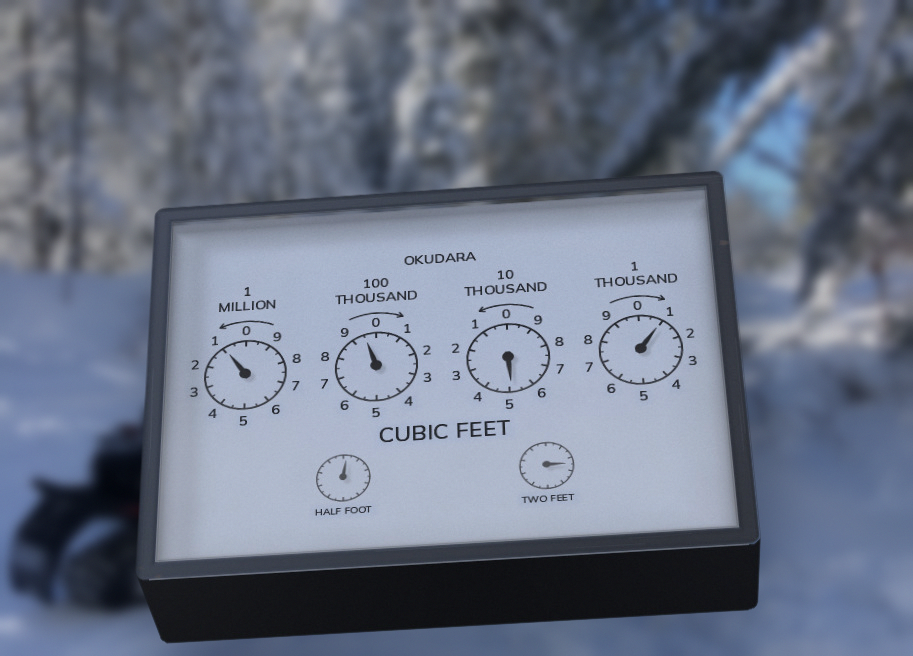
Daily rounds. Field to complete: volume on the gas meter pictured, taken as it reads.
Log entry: 95100 ft³
